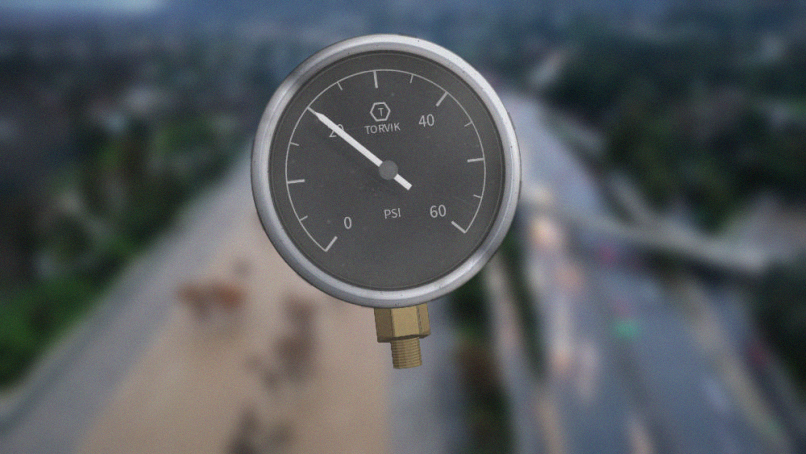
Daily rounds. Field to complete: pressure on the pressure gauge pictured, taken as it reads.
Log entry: 20 psi
